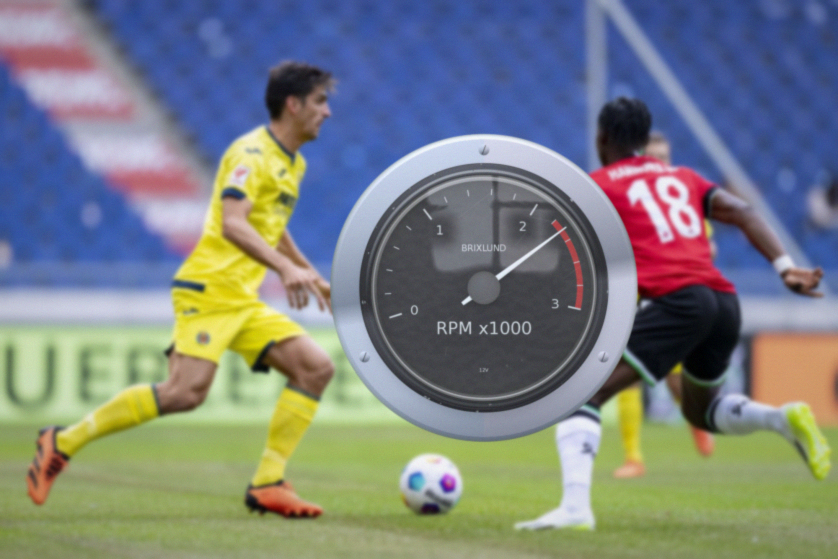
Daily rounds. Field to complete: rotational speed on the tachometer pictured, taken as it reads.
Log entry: 2300 rpm
